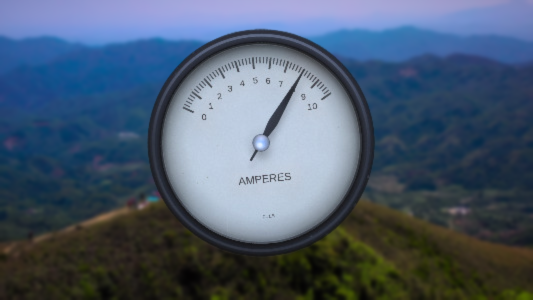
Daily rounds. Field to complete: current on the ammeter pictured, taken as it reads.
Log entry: 8 A
